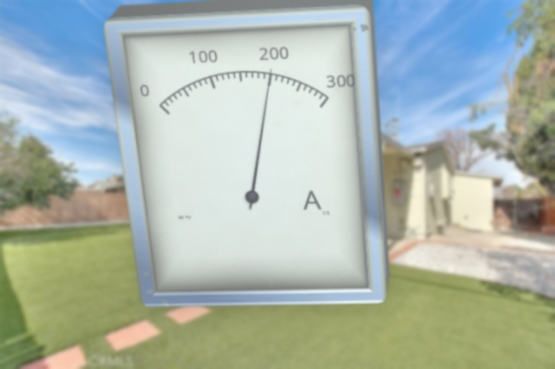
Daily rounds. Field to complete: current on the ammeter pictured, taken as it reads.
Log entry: 200 A
